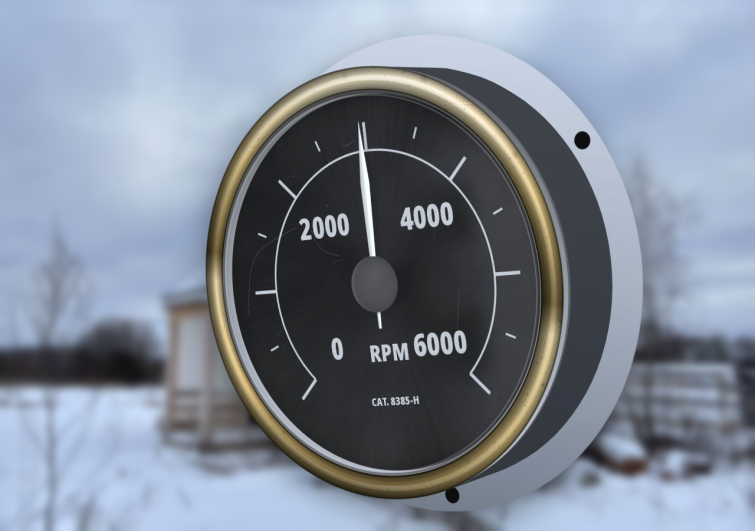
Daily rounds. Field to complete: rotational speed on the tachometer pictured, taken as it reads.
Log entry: 3000 rpm
